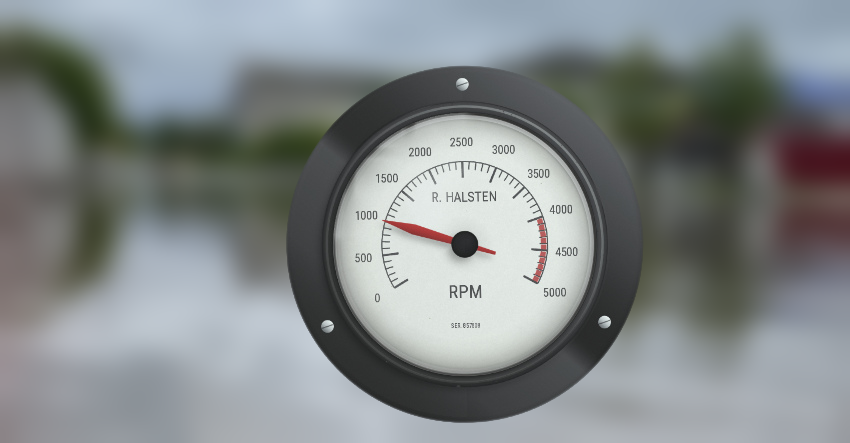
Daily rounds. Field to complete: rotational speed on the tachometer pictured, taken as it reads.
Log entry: 1000 rpm
